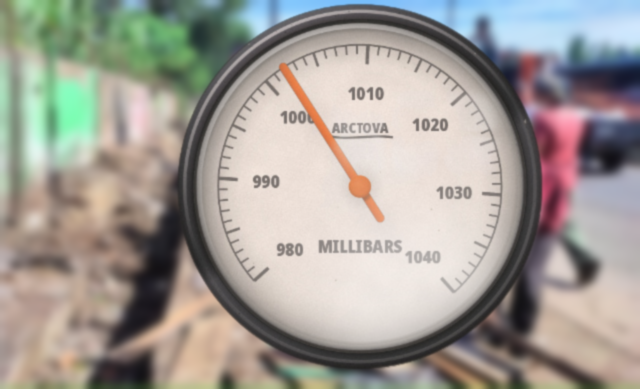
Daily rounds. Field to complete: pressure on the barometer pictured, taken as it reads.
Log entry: 1002 mbar
